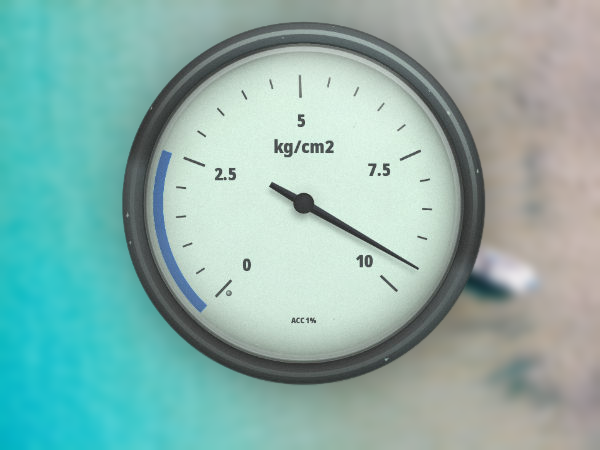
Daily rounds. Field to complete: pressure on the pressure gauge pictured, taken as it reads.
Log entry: 9.5 kg/cm²
